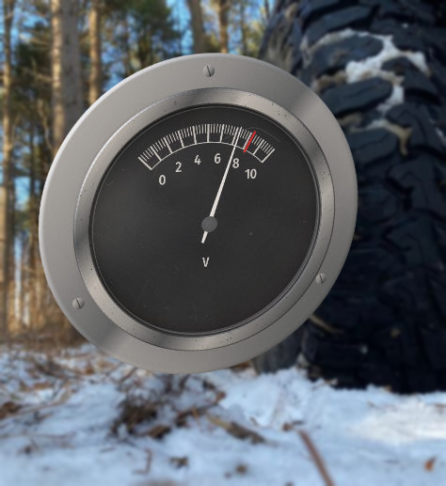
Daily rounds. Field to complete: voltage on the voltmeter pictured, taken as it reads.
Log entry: 7 V
